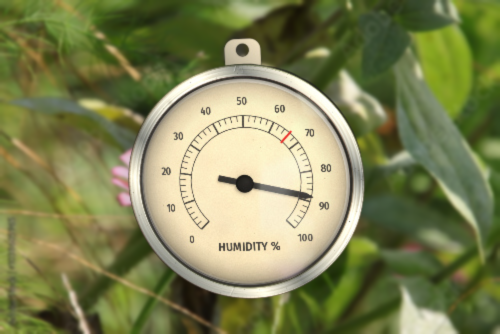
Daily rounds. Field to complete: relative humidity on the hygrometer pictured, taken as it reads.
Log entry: 88 %
